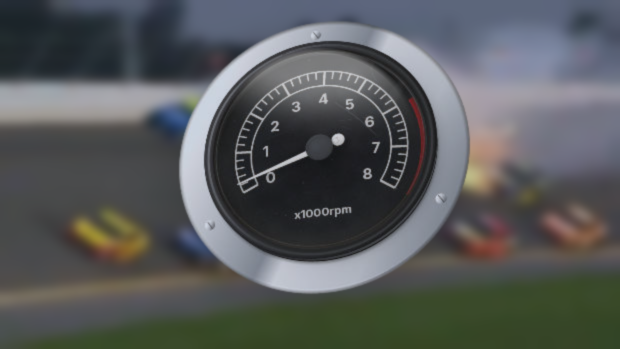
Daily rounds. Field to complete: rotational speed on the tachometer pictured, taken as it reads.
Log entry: 200 rpm
